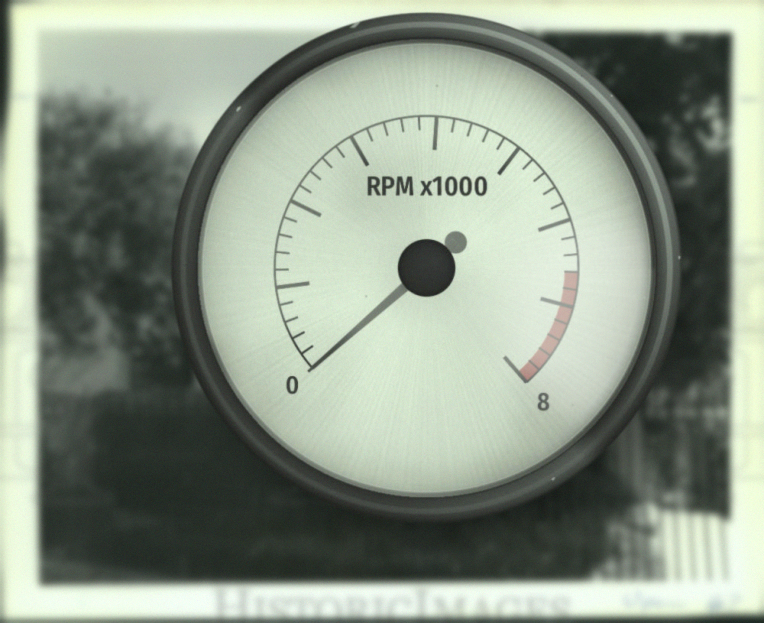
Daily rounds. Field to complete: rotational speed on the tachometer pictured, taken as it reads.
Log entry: 0 rpm
